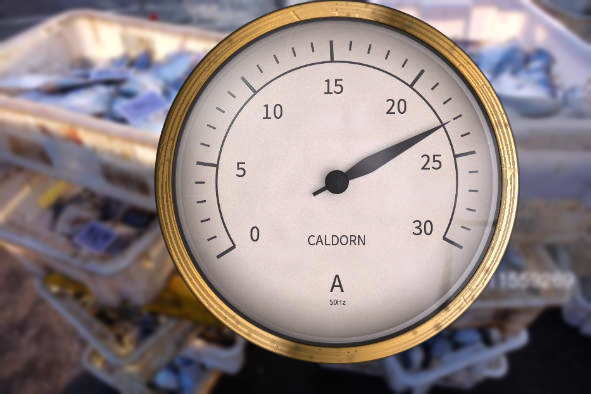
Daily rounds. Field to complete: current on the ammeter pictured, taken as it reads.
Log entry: 23 A
